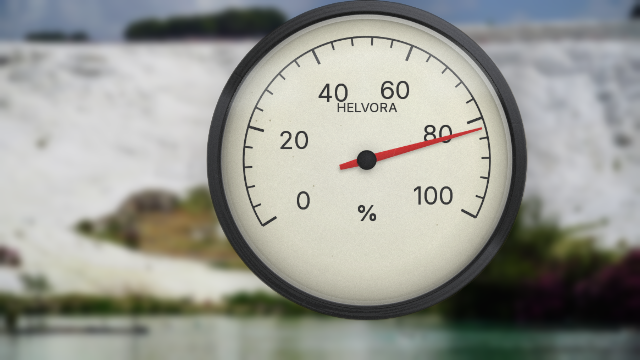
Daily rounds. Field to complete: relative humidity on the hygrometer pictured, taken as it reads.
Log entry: 82 %
